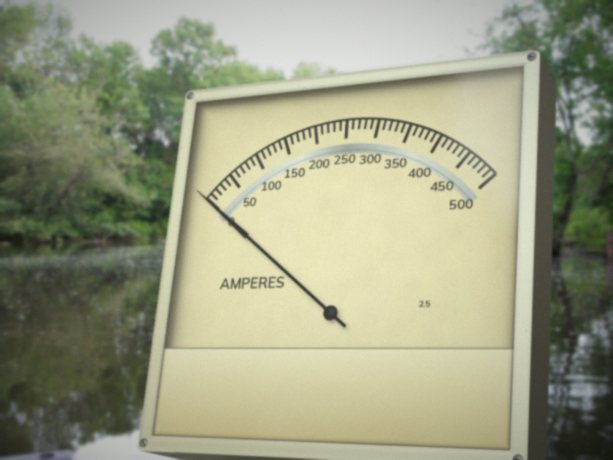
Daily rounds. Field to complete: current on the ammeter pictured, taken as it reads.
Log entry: 0 A
